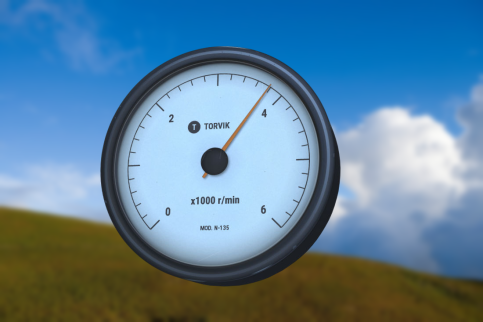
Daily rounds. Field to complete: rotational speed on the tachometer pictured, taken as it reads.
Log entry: 3800 rpm
